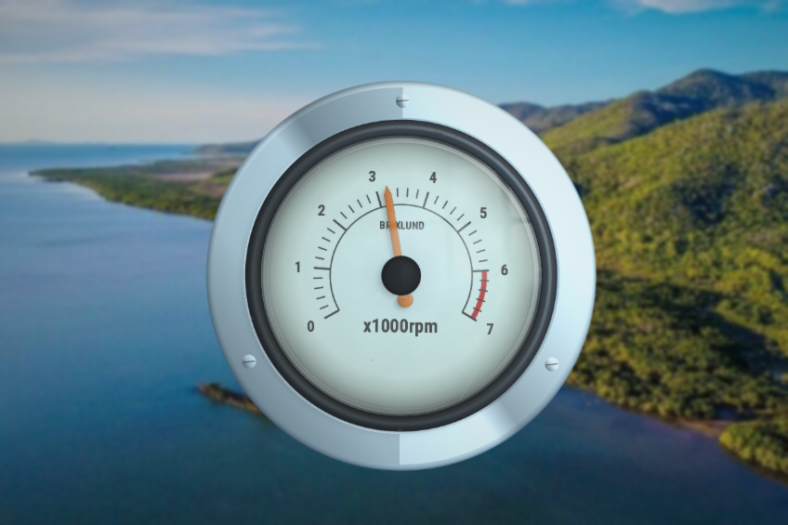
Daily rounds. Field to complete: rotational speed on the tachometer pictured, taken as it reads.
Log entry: 3200 rpm
